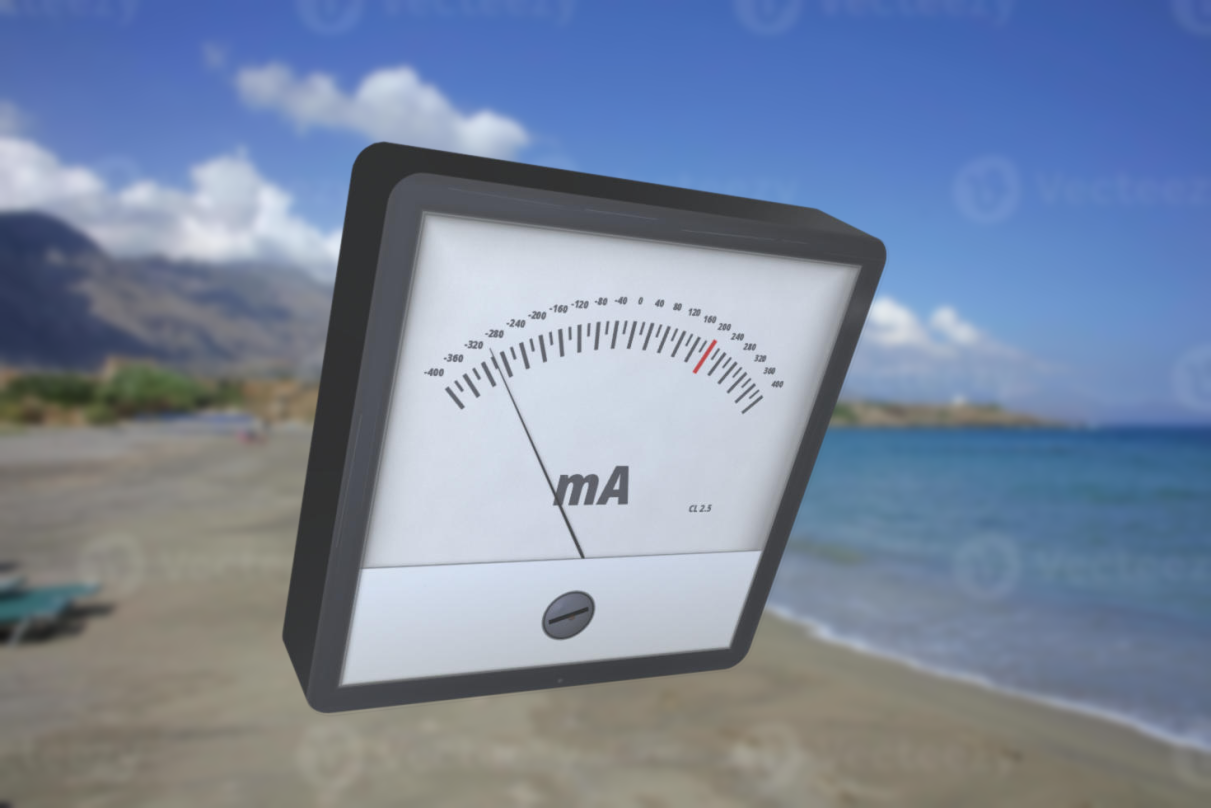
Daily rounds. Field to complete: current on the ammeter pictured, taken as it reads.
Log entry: -300 mA
